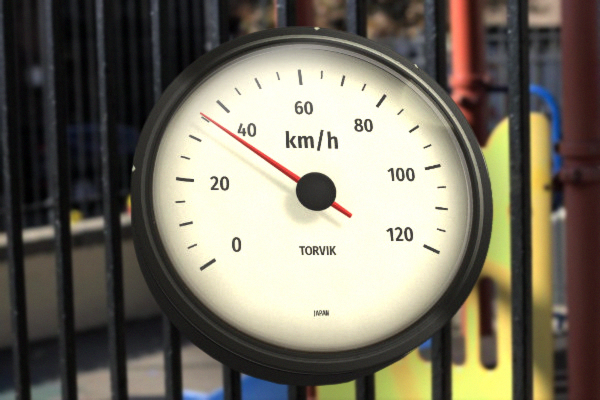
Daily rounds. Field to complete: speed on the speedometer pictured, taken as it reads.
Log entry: 35 km/h
